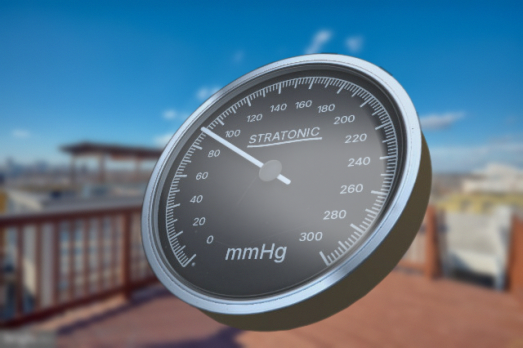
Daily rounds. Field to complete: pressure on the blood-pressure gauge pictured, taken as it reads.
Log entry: 90 mmHg
